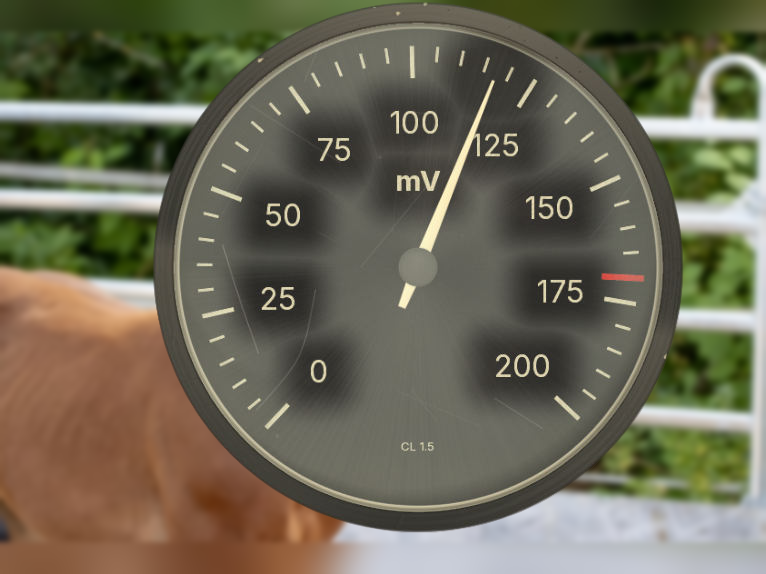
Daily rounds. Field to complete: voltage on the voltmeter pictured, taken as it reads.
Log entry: 117.5 mV
